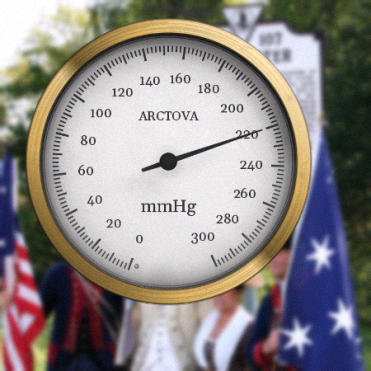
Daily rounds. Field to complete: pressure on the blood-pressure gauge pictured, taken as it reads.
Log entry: 220 mmHg
